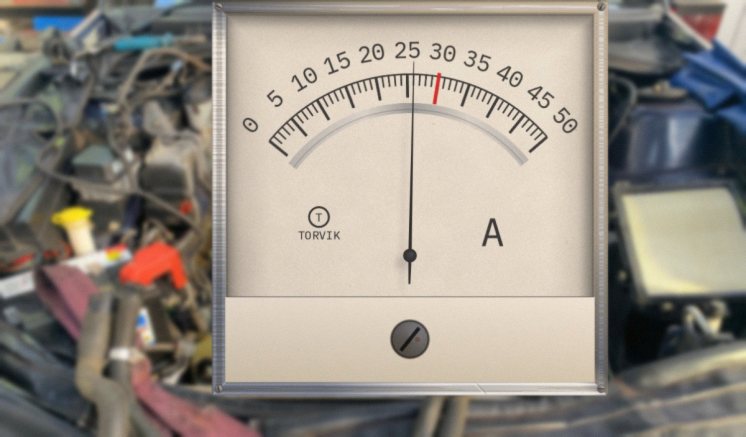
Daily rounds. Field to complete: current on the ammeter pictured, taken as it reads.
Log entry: 26 A
